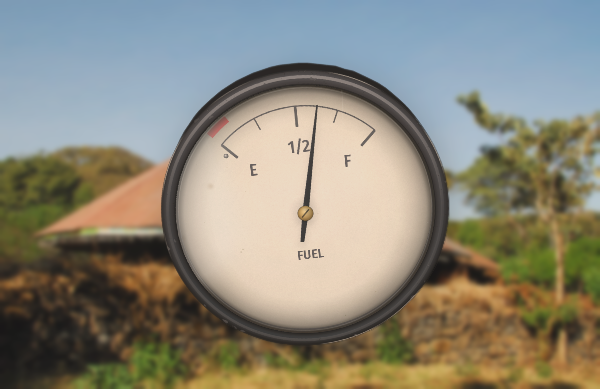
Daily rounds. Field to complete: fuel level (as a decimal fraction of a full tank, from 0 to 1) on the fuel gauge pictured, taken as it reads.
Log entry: 0.625
